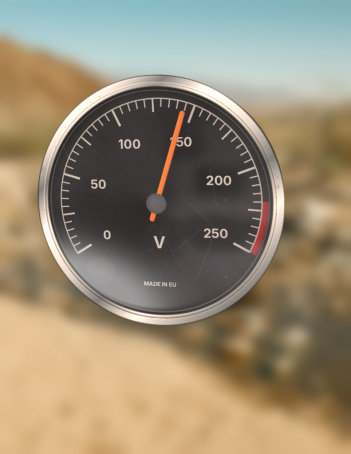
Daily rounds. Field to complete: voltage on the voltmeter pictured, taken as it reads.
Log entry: 145 V
